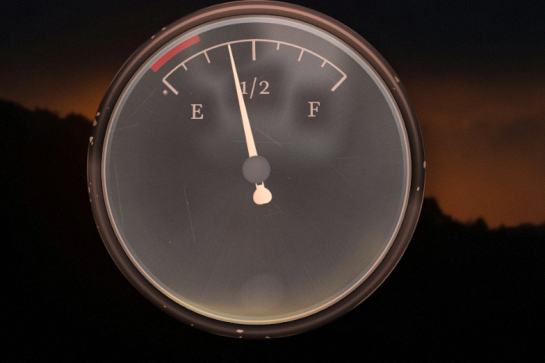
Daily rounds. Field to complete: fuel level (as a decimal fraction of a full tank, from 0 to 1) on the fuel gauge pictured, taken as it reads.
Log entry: 0.375
